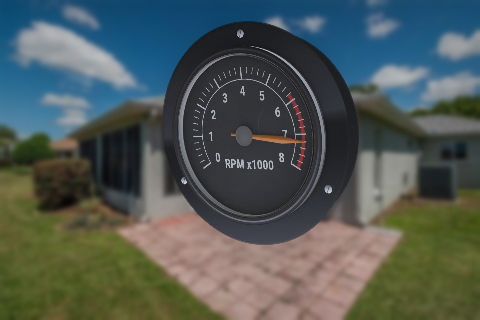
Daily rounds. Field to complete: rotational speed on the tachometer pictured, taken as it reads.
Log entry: 7200 rpm
